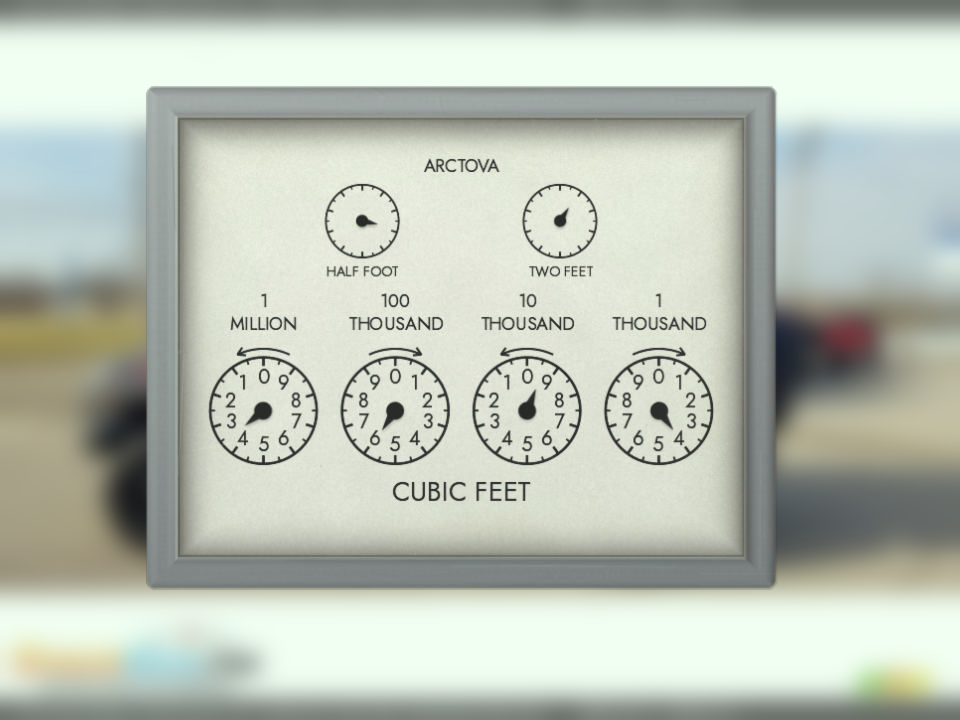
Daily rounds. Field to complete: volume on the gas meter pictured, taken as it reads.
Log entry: 359400 ft³
